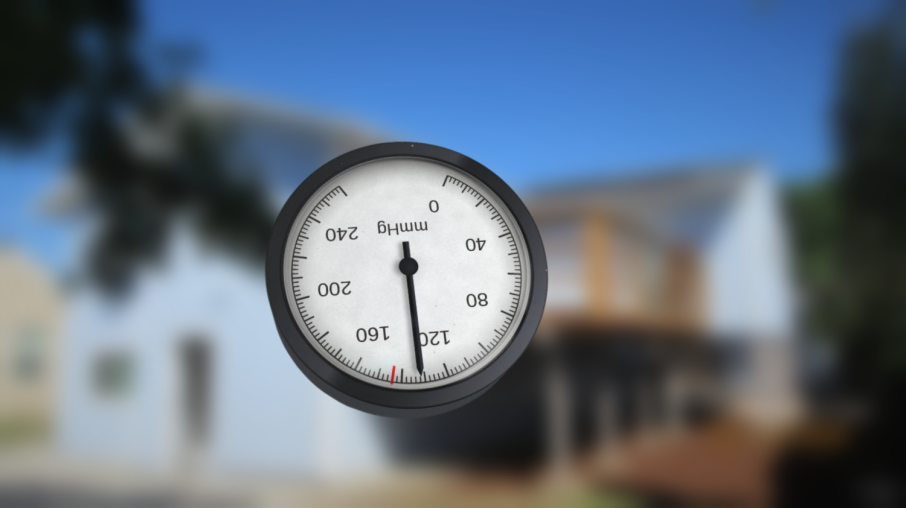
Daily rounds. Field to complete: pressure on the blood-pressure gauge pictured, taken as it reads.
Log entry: 132 mmHg
